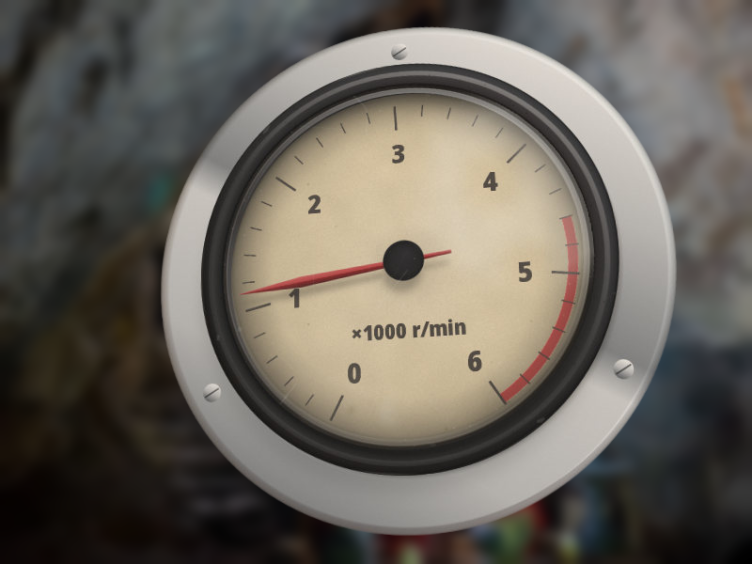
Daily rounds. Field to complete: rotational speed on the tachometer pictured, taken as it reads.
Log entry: 1100 rpm
